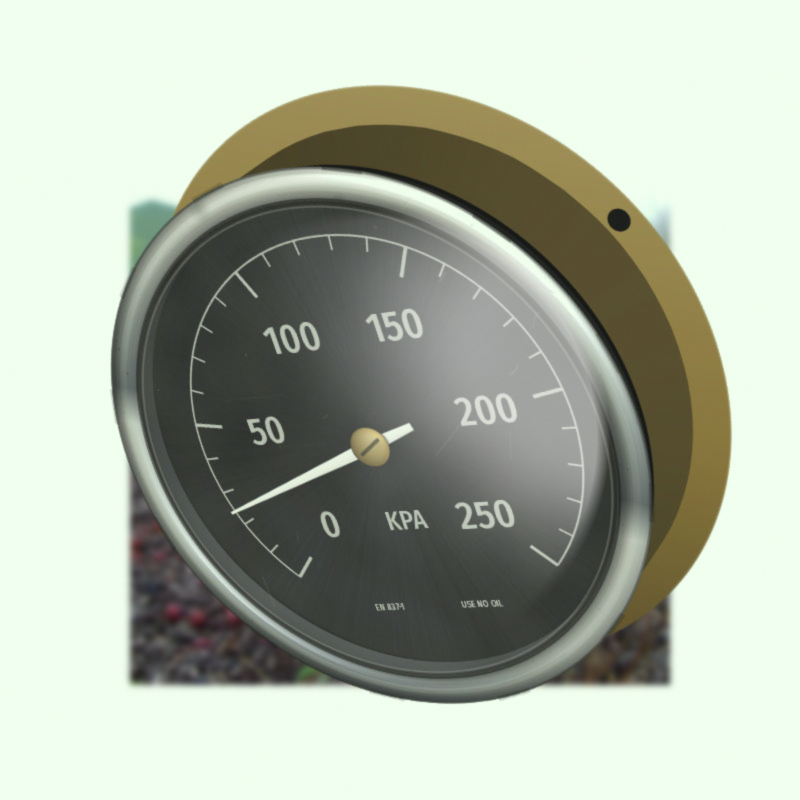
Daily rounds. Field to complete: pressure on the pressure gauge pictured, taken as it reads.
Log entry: 25 kPa
